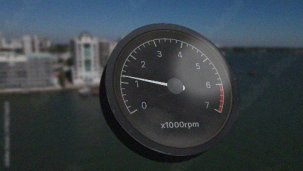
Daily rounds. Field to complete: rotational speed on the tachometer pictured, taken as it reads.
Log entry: 1200 rpm
